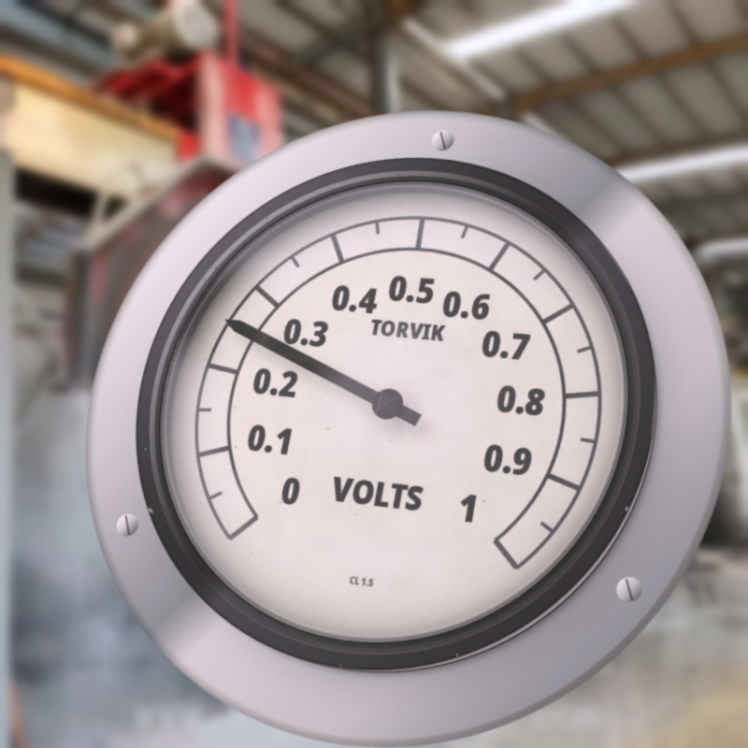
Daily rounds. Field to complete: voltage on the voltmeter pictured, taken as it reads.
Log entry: 0.25 V
